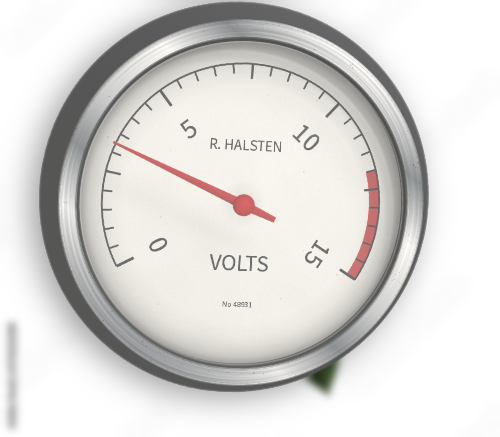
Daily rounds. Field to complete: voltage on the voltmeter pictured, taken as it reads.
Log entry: 3.25 V
